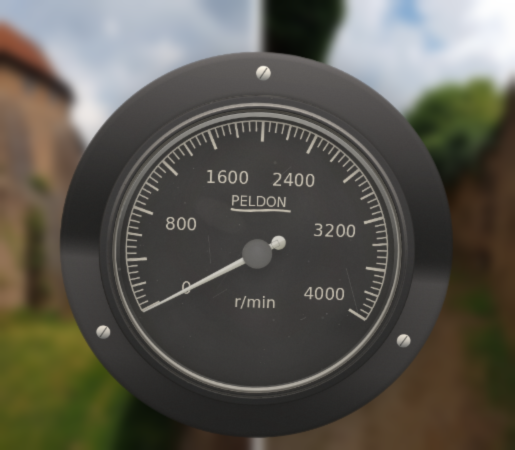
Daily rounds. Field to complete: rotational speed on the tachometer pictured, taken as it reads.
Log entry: 0 rpm
